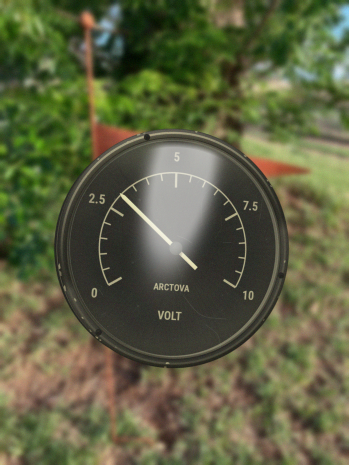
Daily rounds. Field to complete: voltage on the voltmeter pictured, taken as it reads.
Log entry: 3 V
